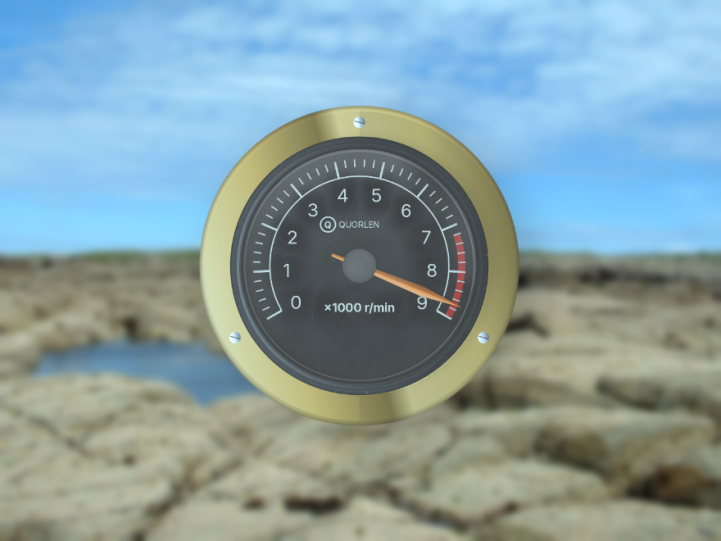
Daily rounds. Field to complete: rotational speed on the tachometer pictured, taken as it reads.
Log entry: 8700 rpm
